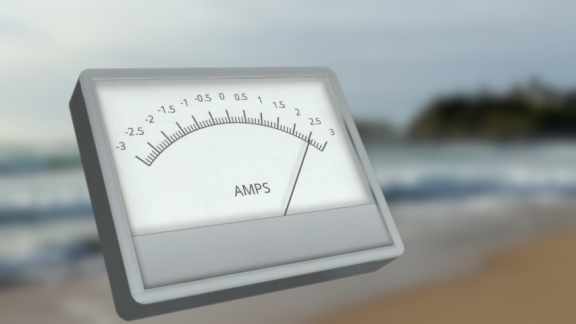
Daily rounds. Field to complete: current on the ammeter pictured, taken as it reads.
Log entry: 2.5 A
